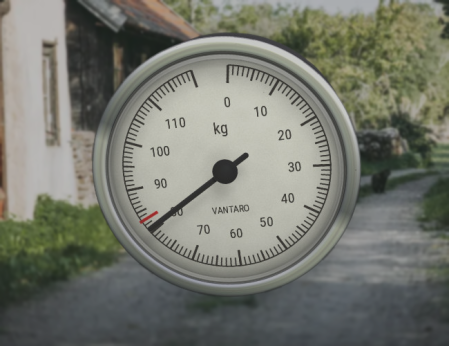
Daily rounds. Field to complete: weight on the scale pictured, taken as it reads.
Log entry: 81 kg
